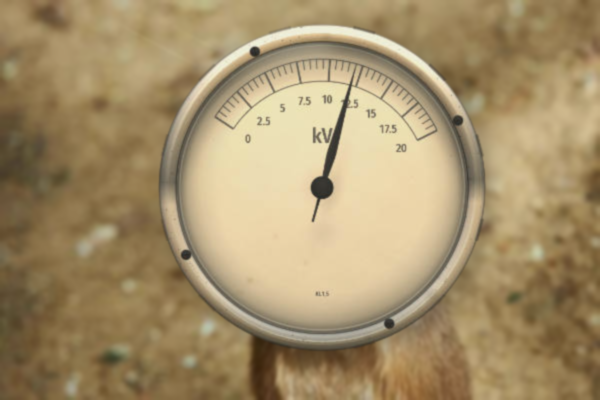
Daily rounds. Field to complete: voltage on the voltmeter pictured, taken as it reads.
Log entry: 12 kV
